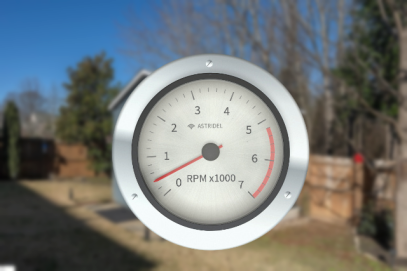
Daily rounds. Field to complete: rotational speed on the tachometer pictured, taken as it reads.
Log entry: 400 rpm
